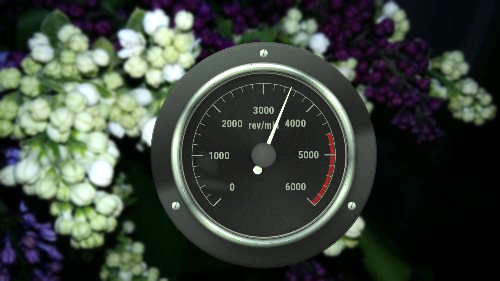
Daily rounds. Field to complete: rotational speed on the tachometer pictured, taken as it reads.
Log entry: 3500 rpm
